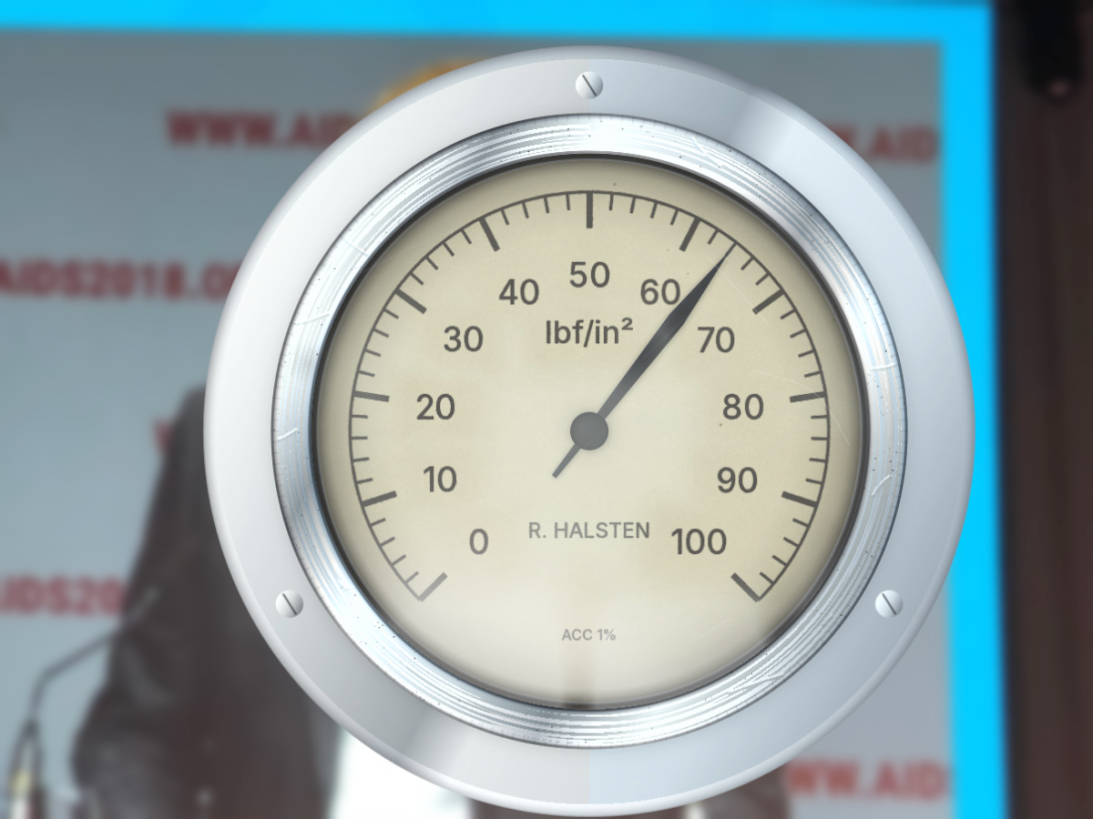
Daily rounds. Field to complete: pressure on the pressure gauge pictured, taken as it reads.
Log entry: 64 psi
